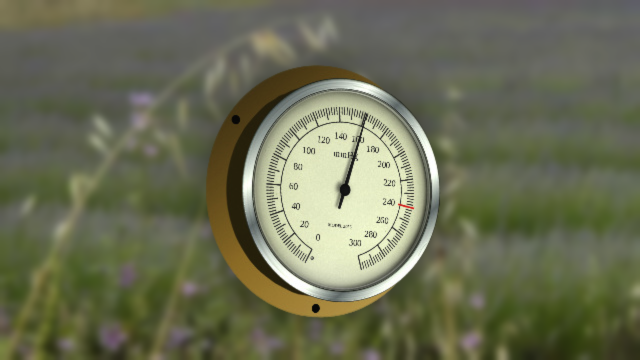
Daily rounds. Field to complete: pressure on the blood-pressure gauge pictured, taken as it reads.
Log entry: 160 mmHg
